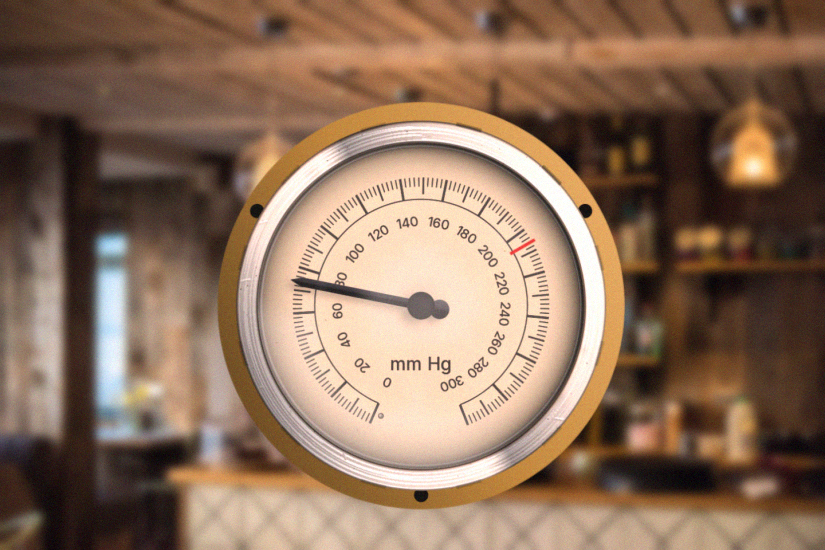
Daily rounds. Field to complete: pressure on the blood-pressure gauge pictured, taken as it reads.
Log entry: 74 mmHg
